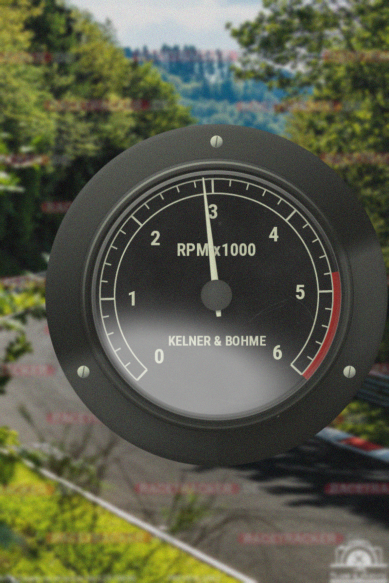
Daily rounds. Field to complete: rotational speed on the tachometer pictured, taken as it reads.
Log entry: 2900 rpm
